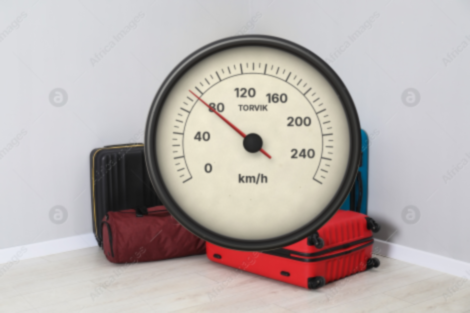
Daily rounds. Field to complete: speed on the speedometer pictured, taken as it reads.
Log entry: 75 km/h
